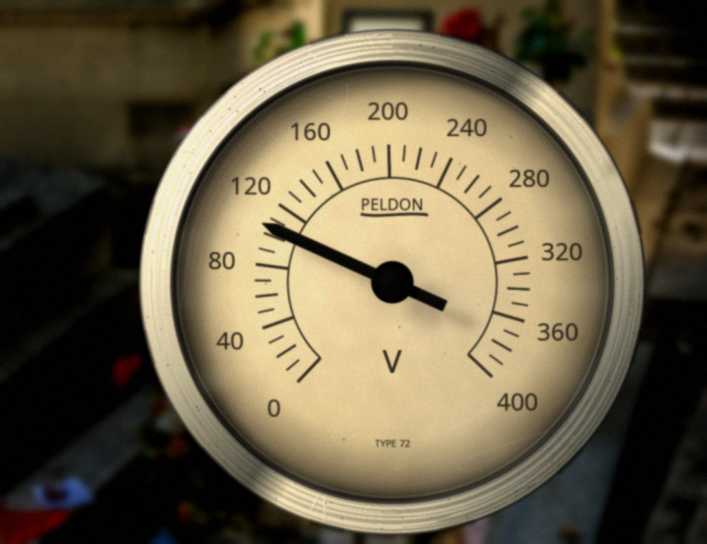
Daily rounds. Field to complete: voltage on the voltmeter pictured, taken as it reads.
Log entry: 105 V
